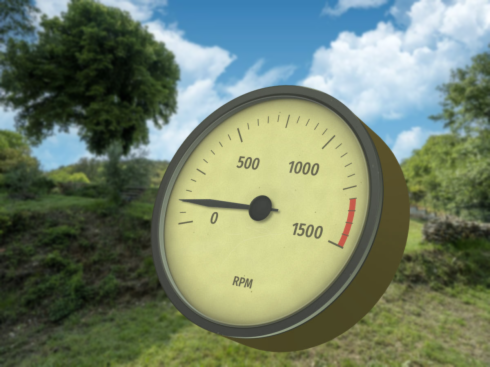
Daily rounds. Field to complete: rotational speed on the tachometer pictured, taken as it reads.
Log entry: 100 rpm
